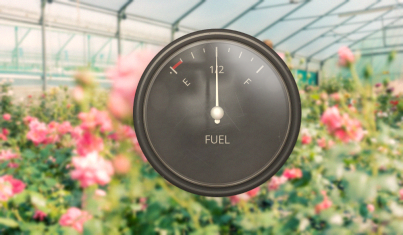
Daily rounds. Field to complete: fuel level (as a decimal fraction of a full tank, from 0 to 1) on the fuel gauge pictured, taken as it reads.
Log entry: 0.5
